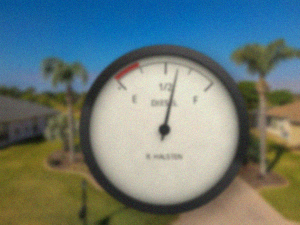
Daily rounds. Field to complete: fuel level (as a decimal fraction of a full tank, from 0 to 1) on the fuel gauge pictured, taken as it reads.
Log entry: 0.625
